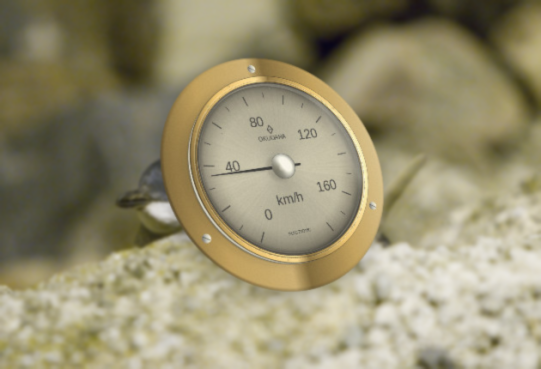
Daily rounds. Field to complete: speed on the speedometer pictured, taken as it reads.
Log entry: 35 km/h
